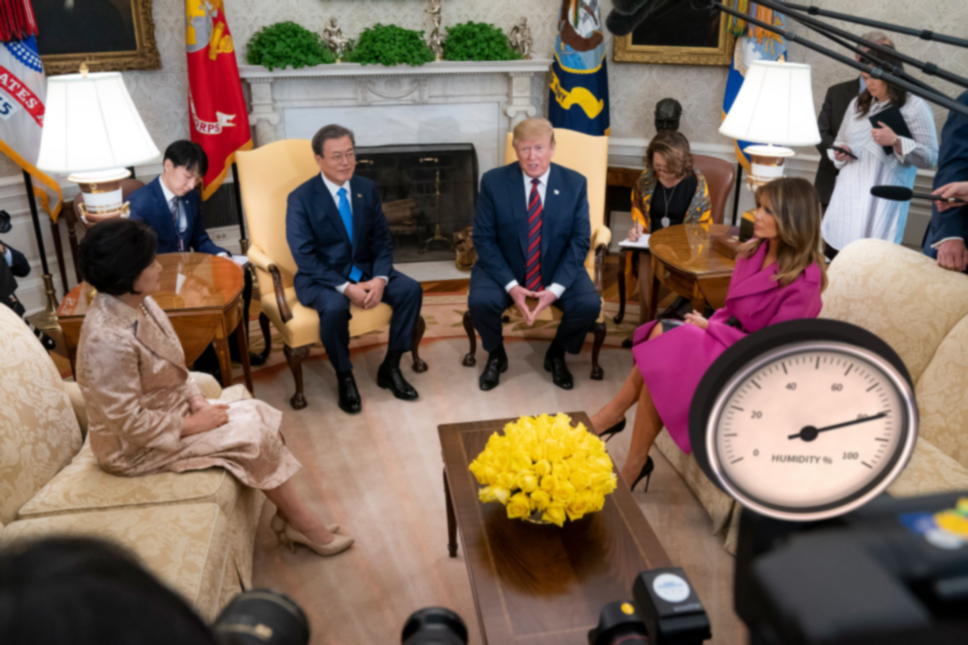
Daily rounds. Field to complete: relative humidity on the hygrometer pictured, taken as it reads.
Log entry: 80 %
